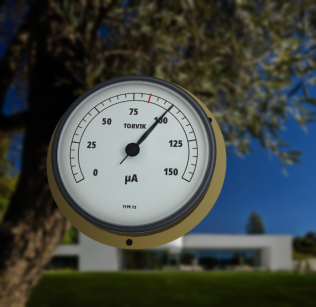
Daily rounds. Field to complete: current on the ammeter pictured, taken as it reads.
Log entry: 100 µA
